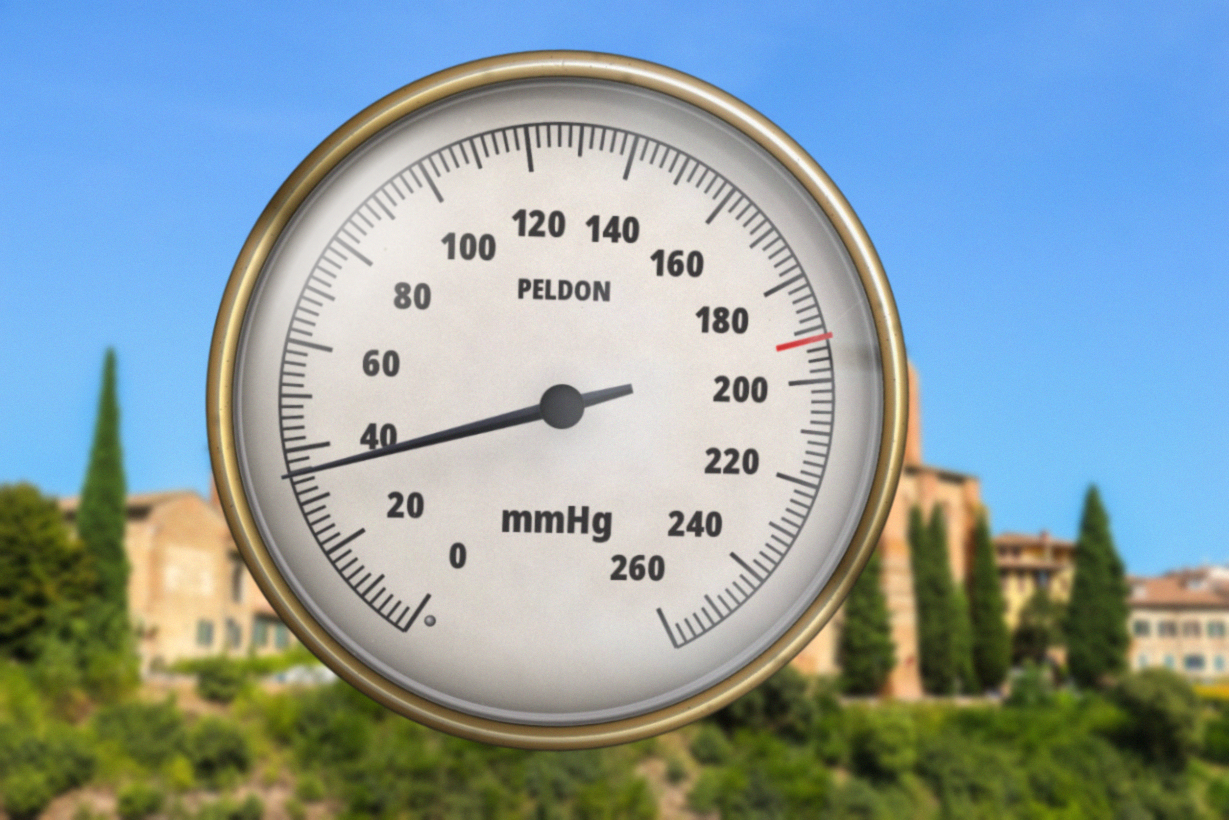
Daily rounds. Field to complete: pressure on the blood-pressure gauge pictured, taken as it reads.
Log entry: 36 mmHg
